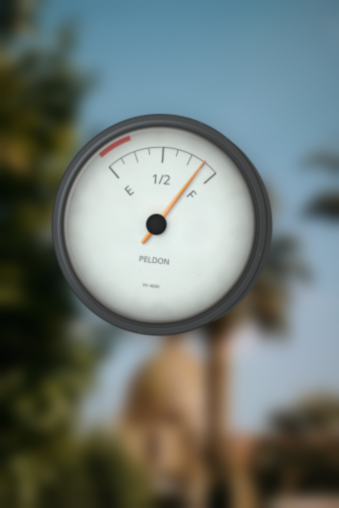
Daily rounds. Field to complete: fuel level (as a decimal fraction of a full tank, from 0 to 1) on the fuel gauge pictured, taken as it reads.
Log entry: 0.875
